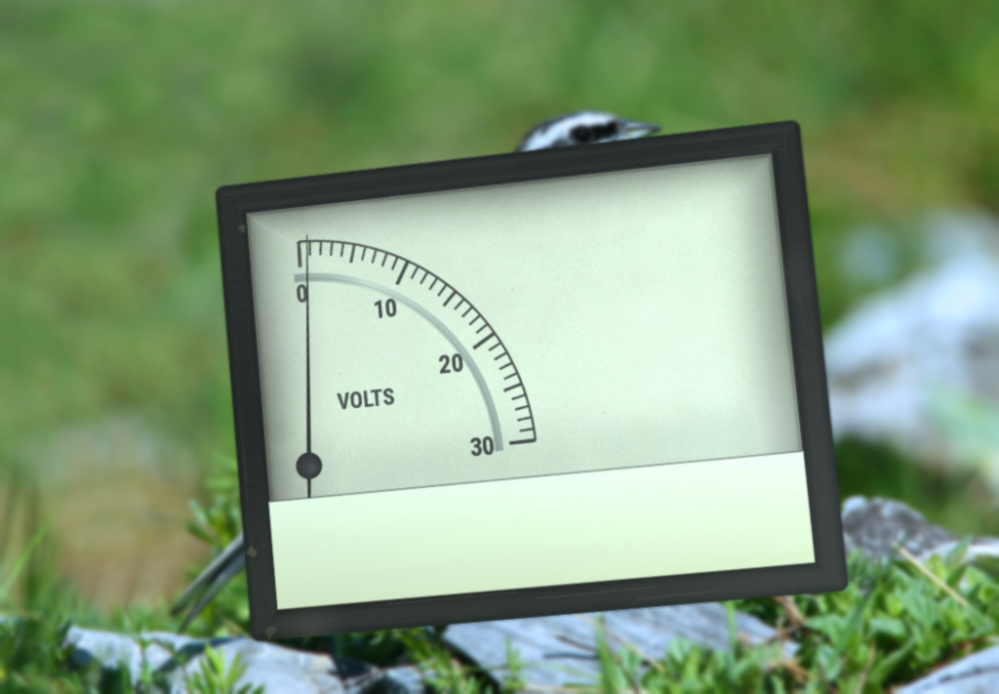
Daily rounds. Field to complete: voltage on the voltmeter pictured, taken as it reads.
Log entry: 1 V
